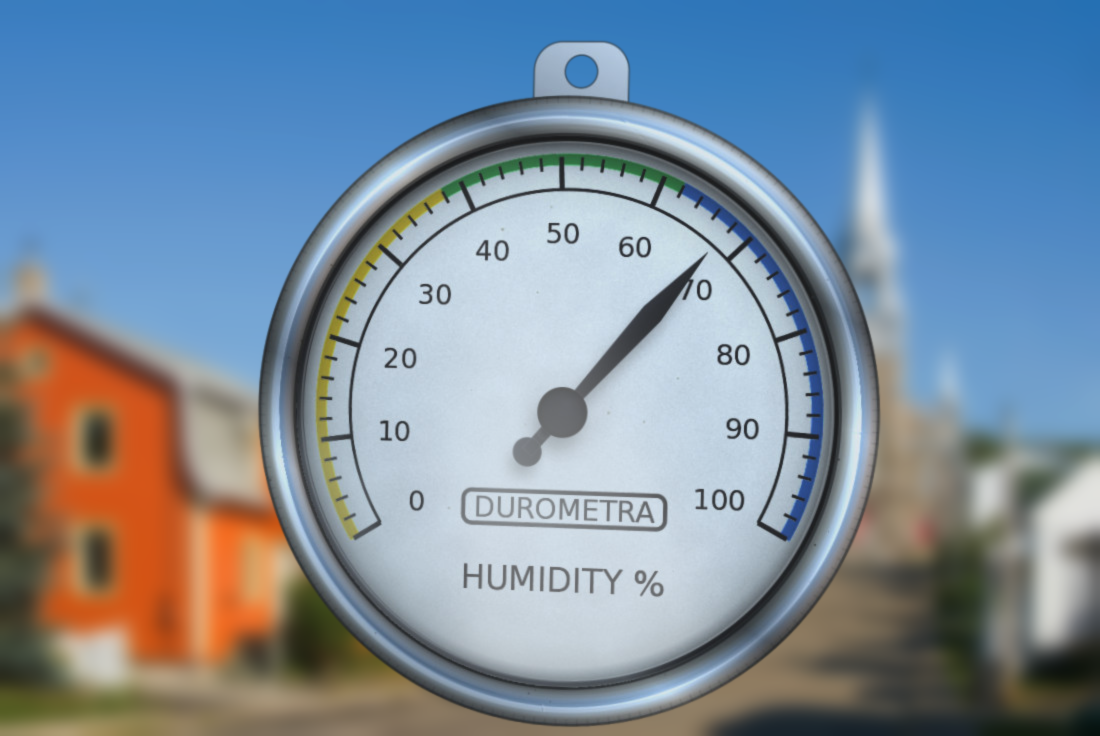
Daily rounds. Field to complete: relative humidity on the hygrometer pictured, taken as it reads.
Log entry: 68 %
